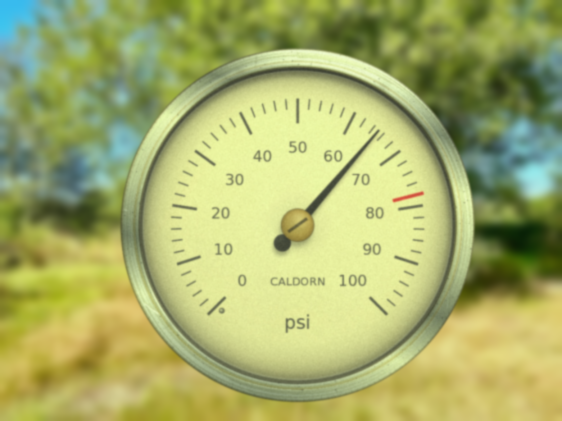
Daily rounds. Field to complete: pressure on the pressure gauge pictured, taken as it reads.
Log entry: 65 psi
